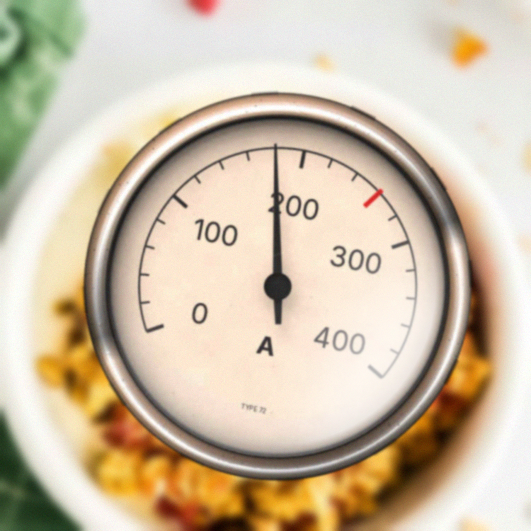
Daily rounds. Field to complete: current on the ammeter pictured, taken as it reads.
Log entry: 180 A
